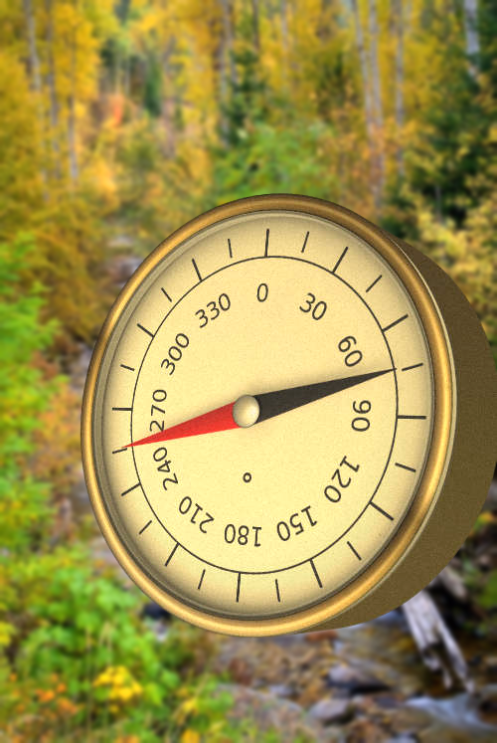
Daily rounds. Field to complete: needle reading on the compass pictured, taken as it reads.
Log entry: 255 °
